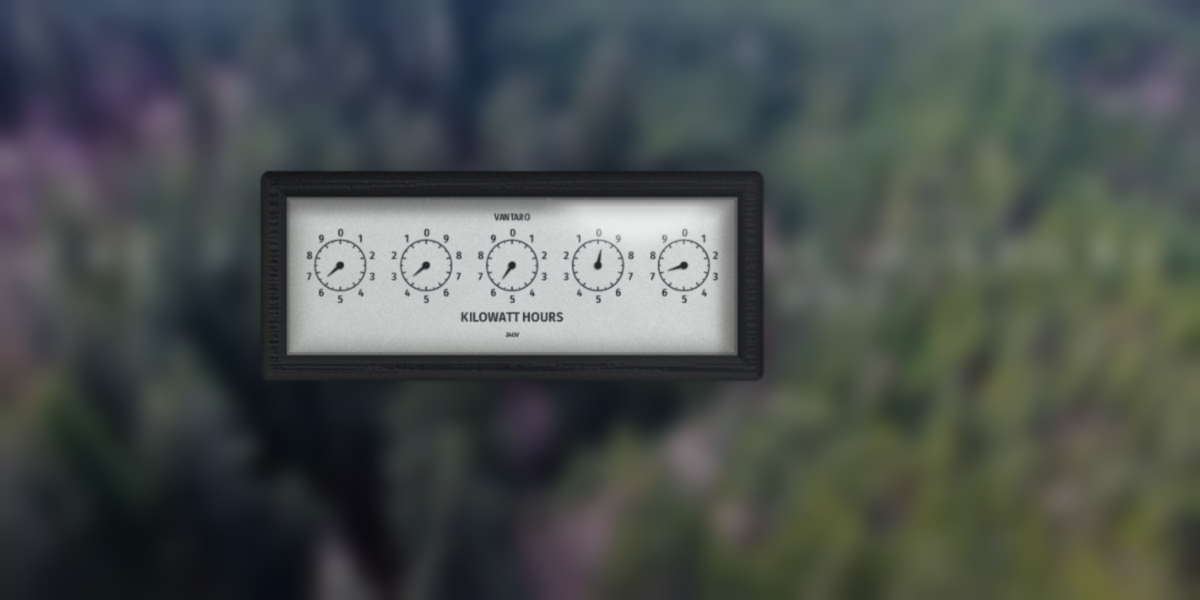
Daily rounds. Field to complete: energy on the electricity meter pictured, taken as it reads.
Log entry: 63597 kWh
